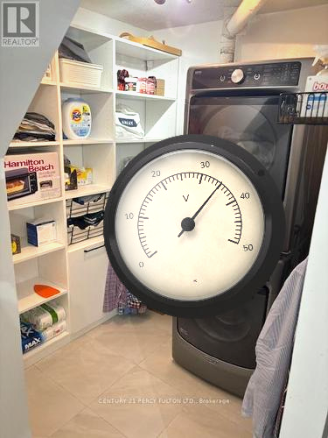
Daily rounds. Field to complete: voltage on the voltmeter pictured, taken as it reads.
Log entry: 35 V
